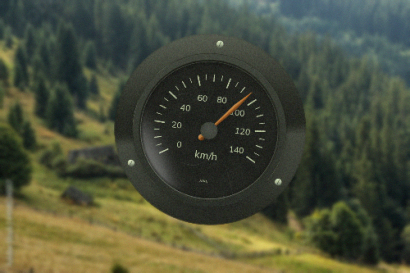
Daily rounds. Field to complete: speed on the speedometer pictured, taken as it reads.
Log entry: 95 km/h
